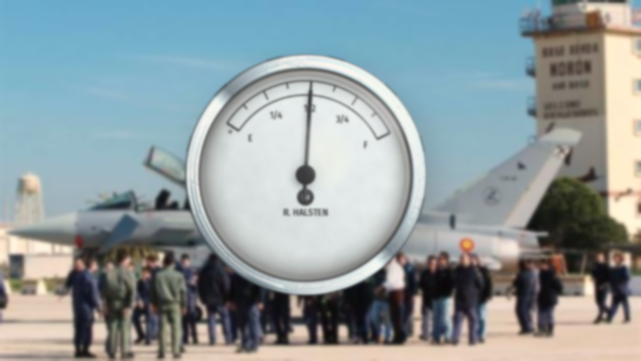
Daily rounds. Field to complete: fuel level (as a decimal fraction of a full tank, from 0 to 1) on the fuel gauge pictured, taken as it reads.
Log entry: 0.5
